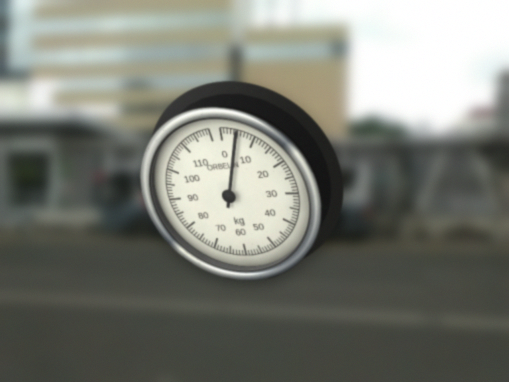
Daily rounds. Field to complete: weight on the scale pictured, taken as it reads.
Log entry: 5 kg
